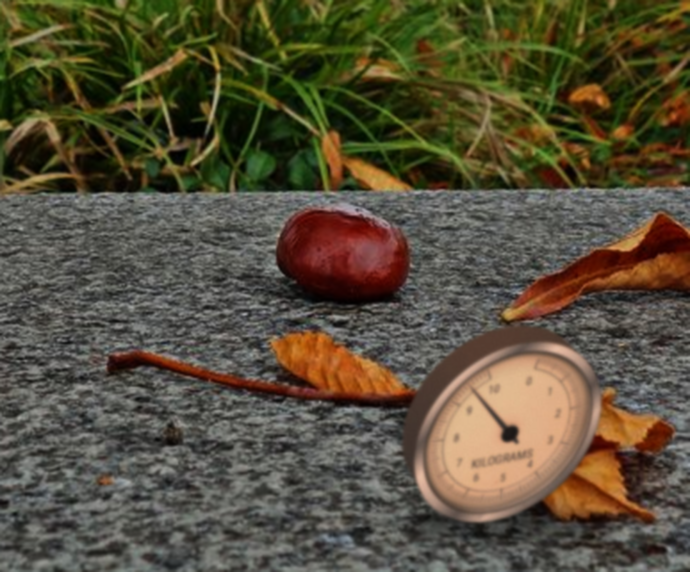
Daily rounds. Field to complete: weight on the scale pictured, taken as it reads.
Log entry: 9.5 kg
